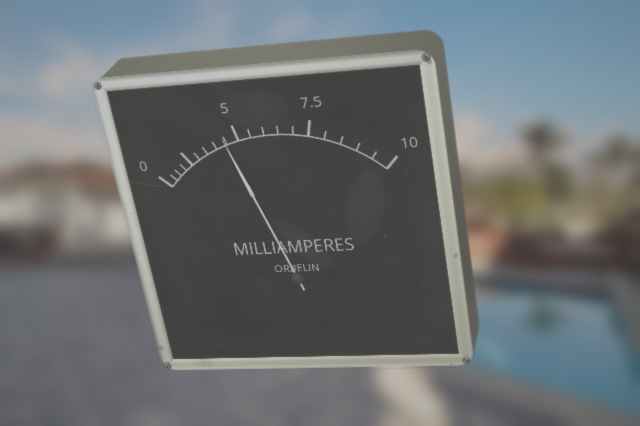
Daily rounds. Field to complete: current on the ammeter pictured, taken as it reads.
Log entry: 4.5 mA
